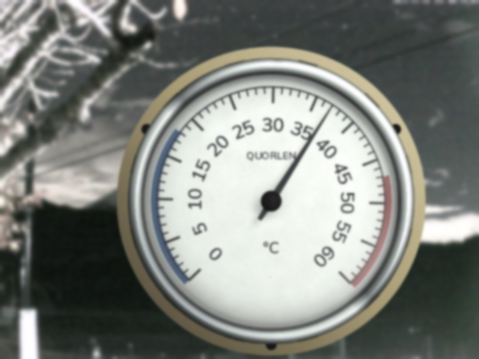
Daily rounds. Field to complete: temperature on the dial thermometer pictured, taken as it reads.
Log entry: 37 °C
